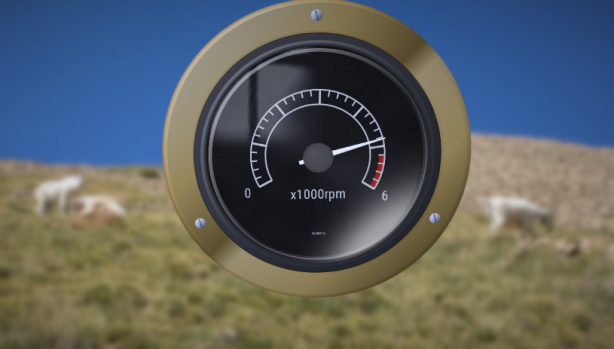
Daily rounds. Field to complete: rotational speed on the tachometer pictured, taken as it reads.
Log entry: 4800 rpm
